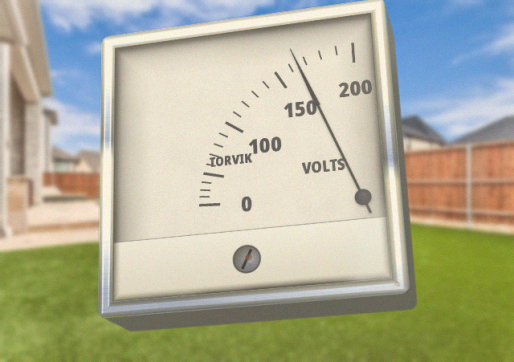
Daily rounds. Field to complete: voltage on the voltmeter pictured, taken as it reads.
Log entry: 165 V
